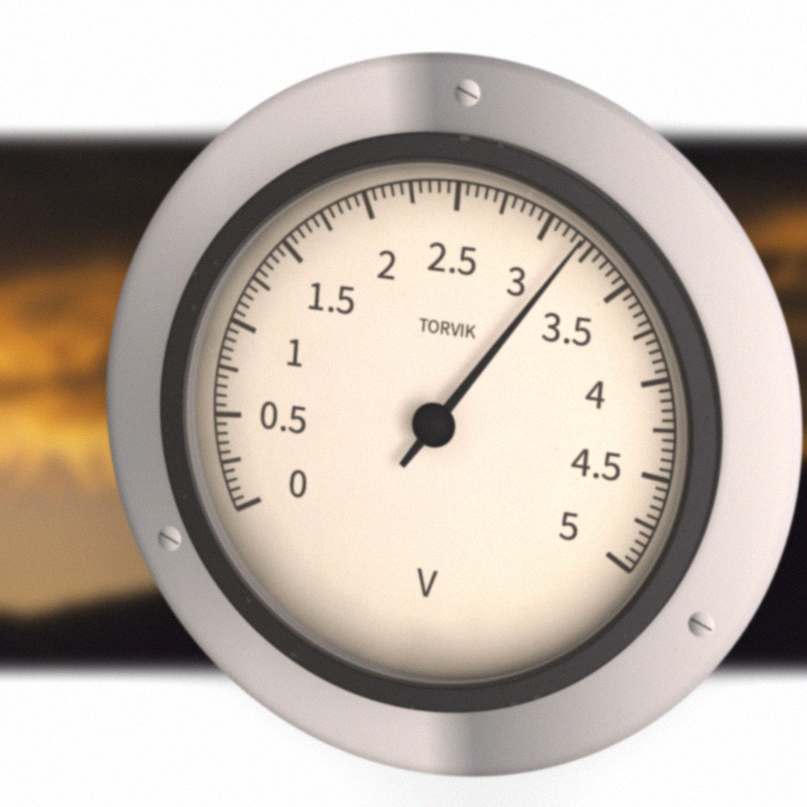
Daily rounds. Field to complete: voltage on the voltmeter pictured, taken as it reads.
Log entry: 3.2 V
